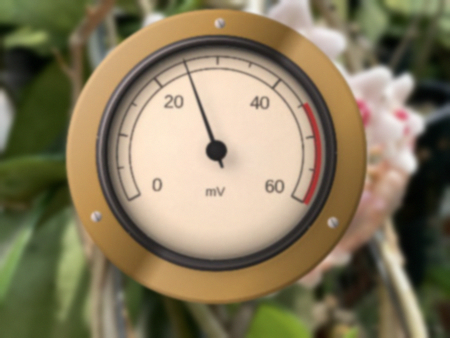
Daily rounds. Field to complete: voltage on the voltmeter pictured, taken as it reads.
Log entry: 25 mV
